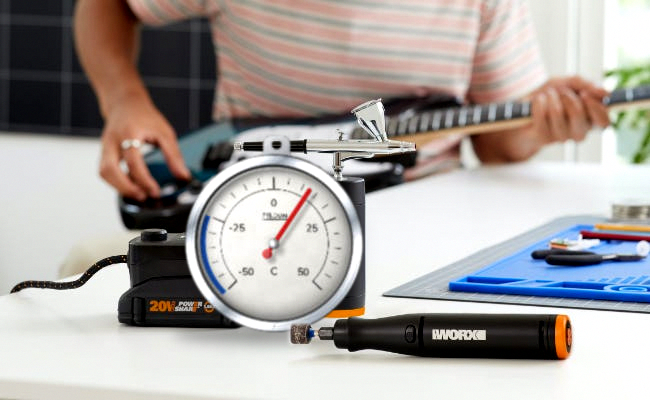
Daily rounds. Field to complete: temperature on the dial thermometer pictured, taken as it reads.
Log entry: 12.5 °C
